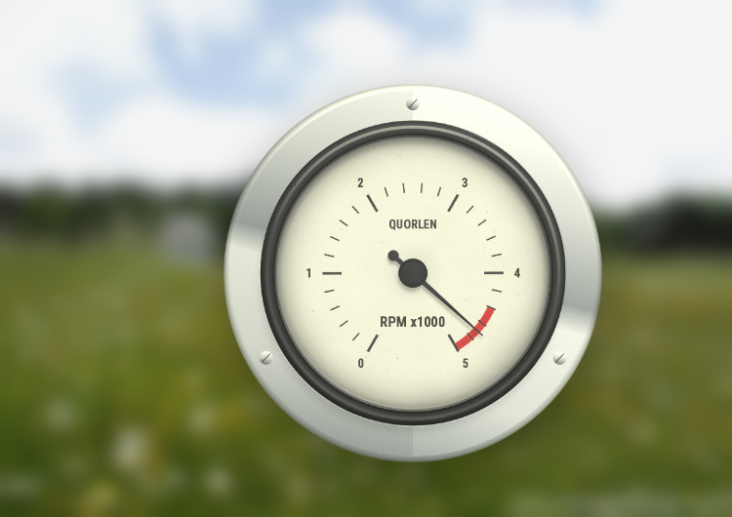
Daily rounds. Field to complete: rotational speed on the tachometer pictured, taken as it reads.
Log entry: 4700 rpm
